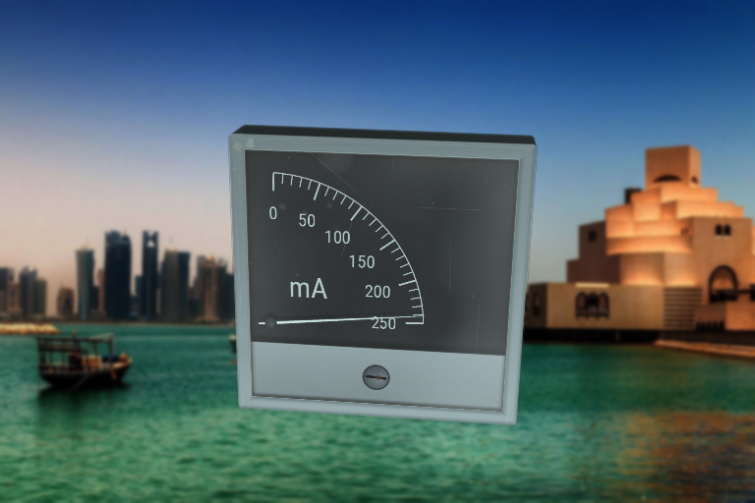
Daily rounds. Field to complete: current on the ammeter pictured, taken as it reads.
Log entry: 240 mA
